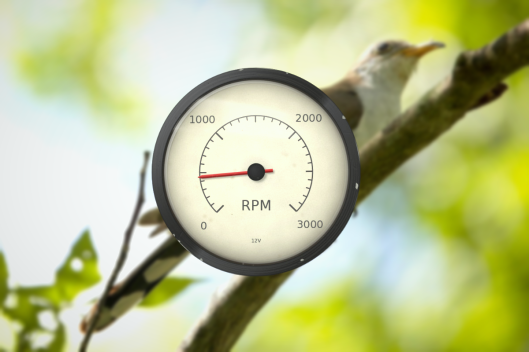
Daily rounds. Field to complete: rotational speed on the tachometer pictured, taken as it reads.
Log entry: 450 rpm
